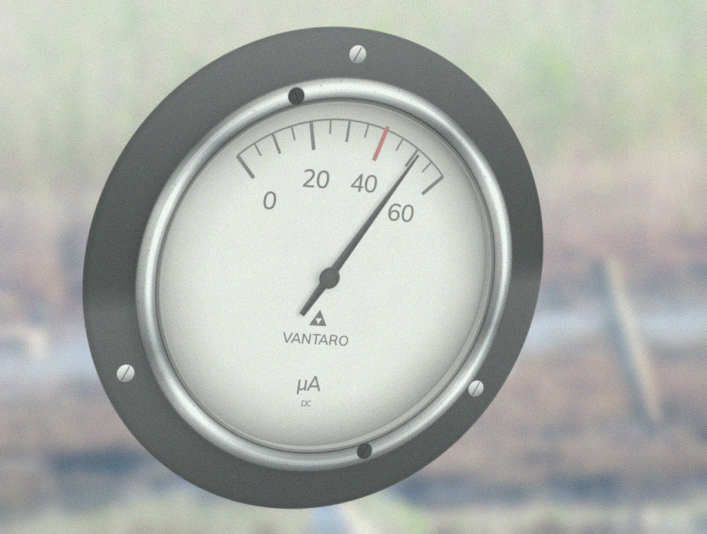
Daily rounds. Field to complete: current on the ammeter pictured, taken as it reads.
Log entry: 50 µA
